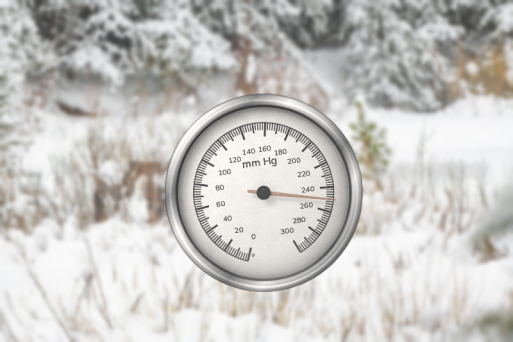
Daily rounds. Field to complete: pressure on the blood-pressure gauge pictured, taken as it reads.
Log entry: 250 mmHg
